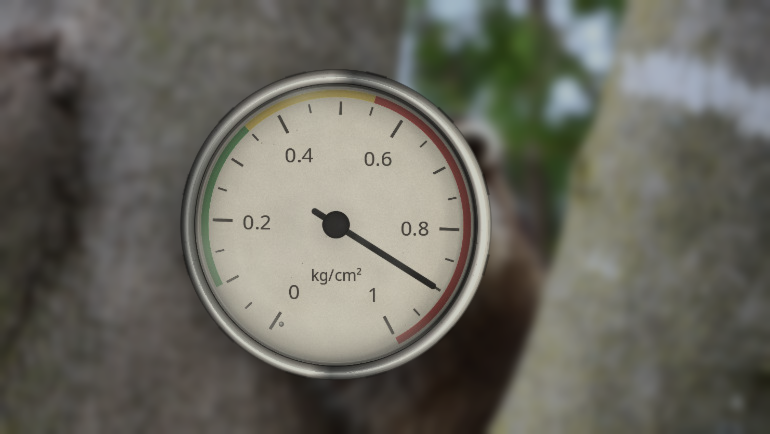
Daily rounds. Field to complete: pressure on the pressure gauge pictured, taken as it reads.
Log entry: 0.9 kg/cm²
